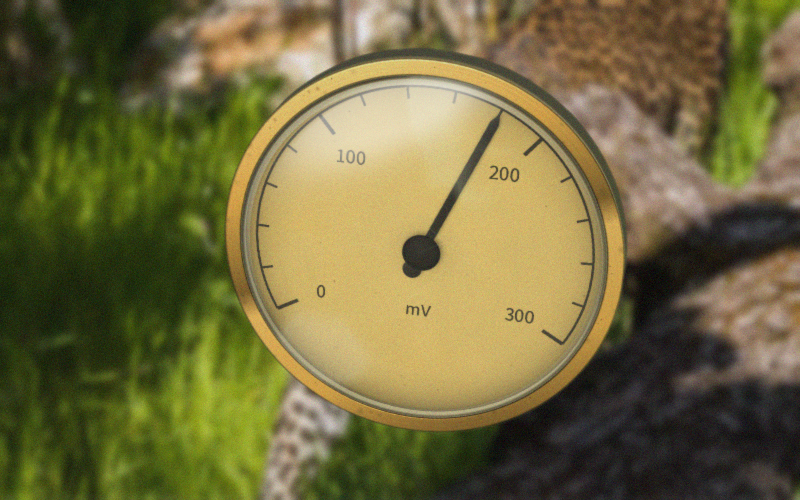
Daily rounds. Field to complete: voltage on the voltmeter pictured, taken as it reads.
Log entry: 180 mV
